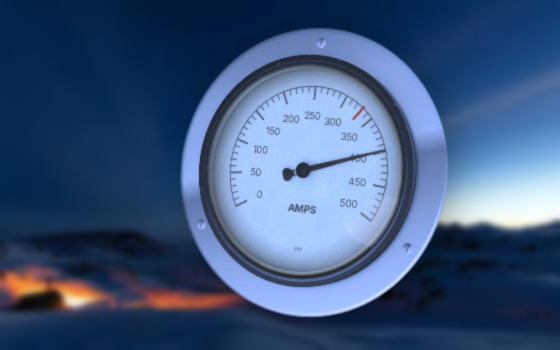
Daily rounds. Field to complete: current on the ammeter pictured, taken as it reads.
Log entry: 400 A
